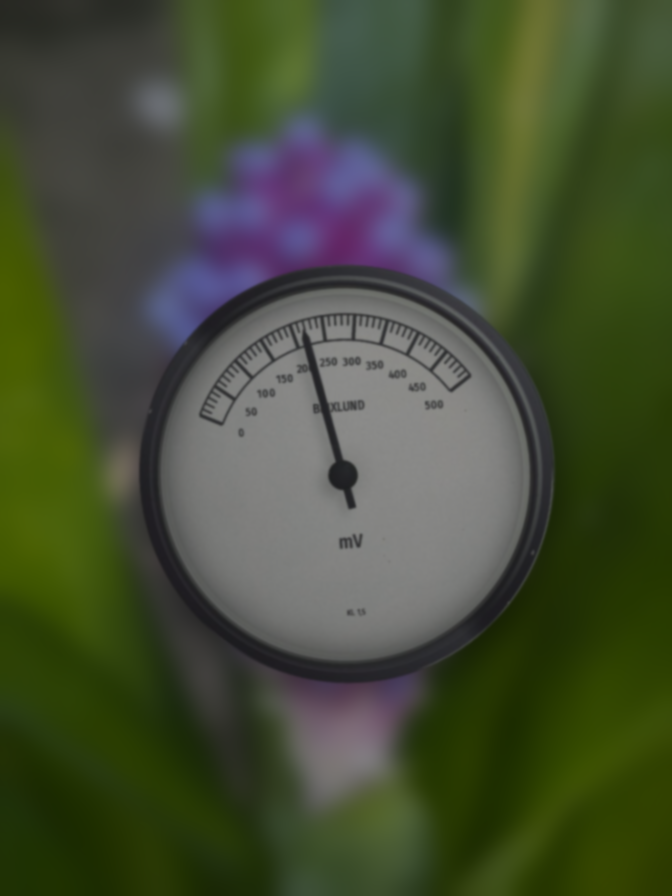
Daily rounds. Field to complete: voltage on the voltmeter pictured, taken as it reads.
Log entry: 220 mV
